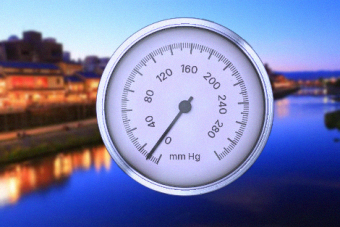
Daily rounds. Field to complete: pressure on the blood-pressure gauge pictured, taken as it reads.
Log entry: 10 mmHg
